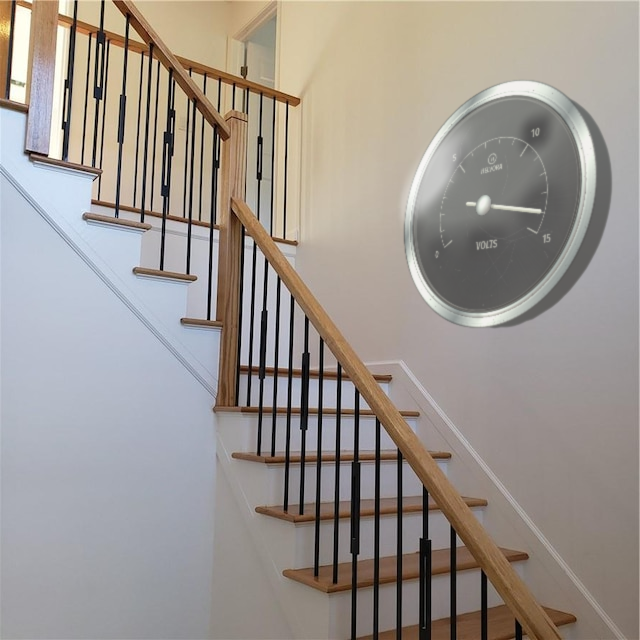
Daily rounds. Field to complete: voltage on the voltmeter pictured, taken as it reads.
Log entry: 14 V
